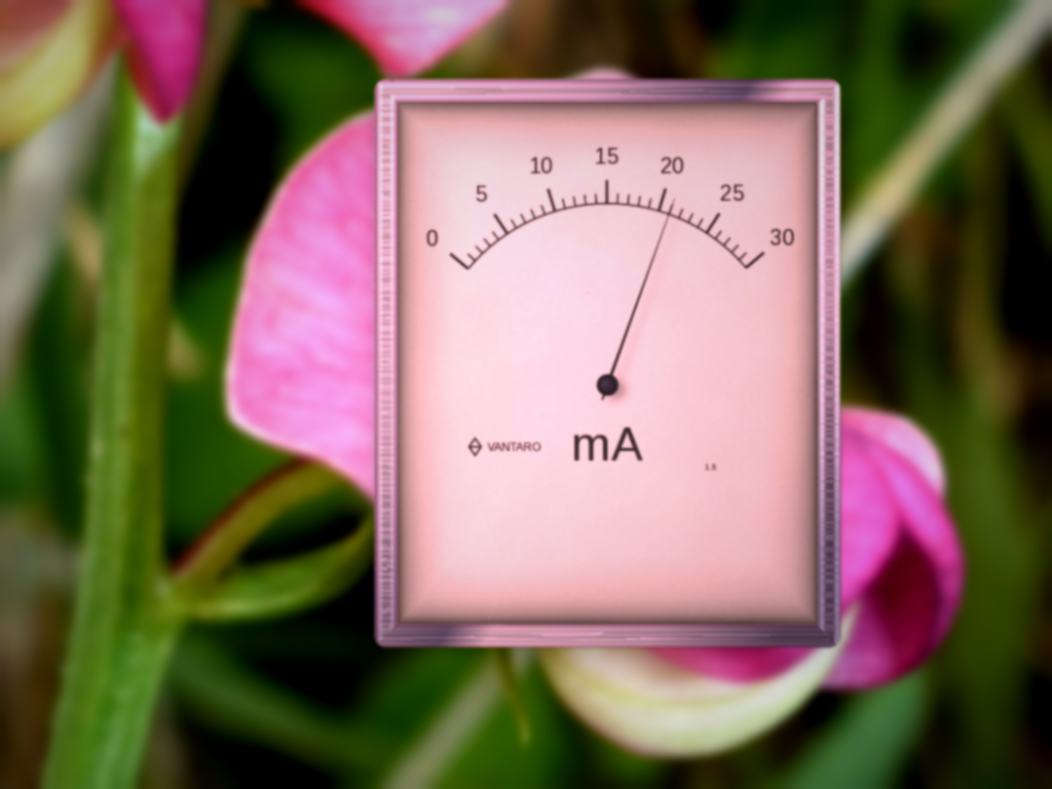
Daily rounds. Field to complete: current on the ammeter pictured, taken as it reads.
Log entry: 21 mA
